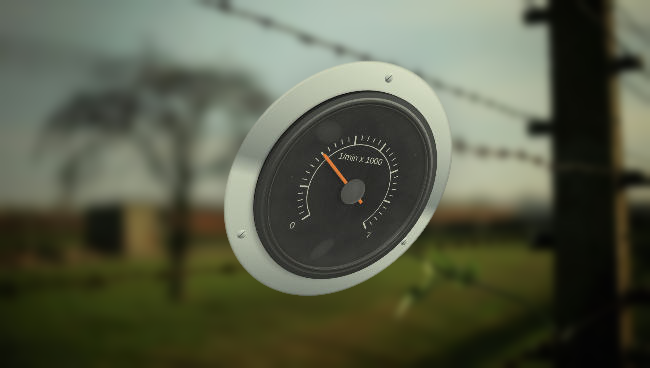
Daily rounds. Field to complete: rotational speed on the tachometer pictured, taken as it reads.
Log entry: 2000 rpm
